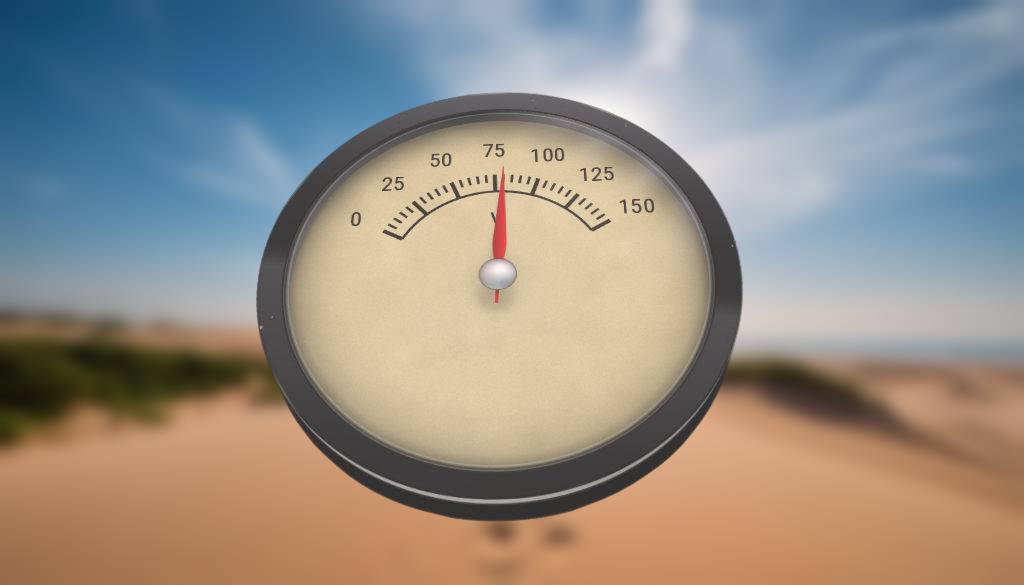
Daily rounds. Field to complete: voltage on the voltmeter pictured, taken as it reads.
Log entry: 80 V
